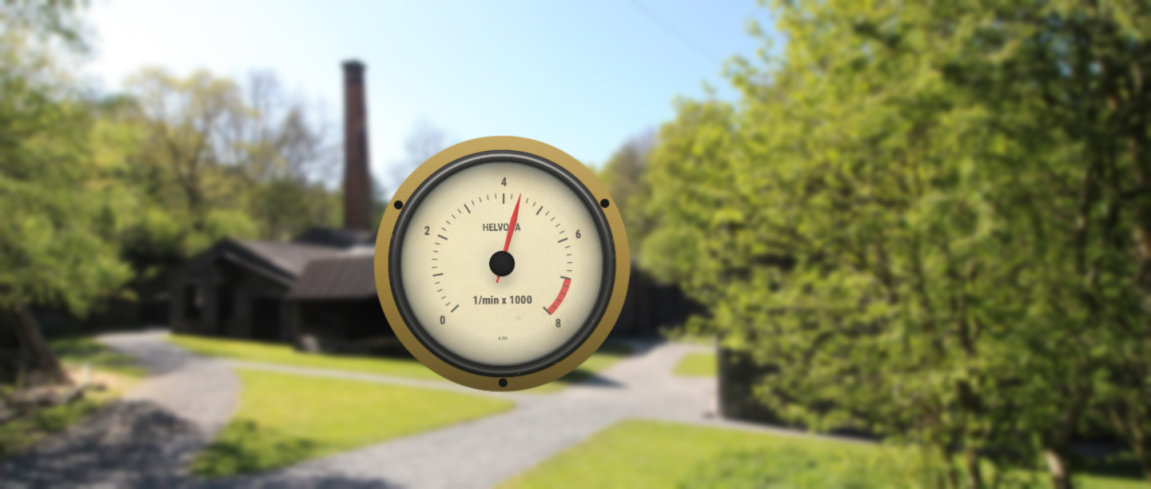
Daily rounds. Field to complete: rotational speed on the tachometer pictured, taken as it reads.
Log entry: 4400 rpm
